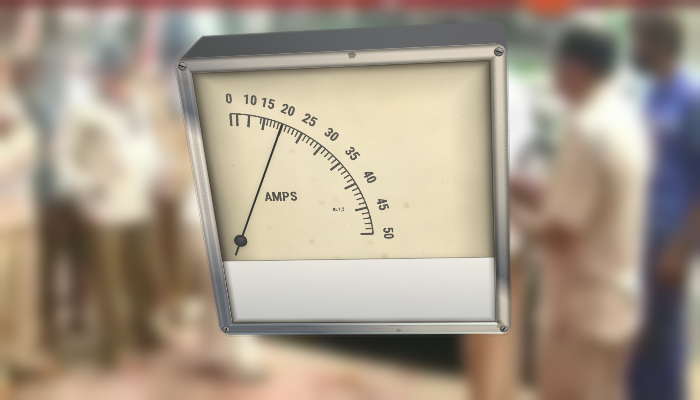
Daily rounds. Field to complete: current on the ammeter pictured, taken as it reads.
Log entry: 20 A
